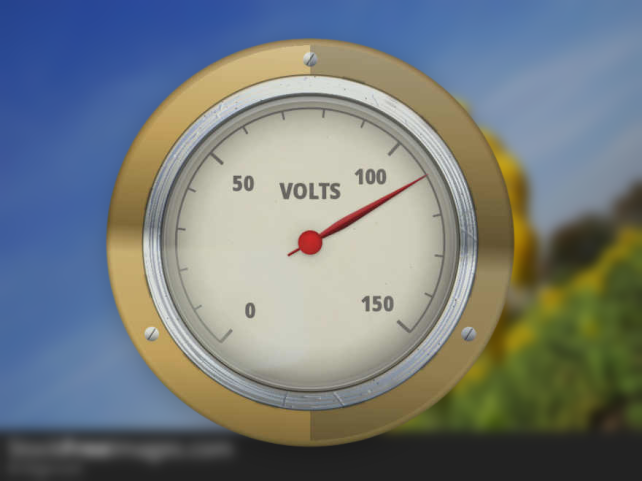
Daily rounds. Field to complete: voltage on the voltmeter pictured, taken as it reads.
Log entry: 110 V
